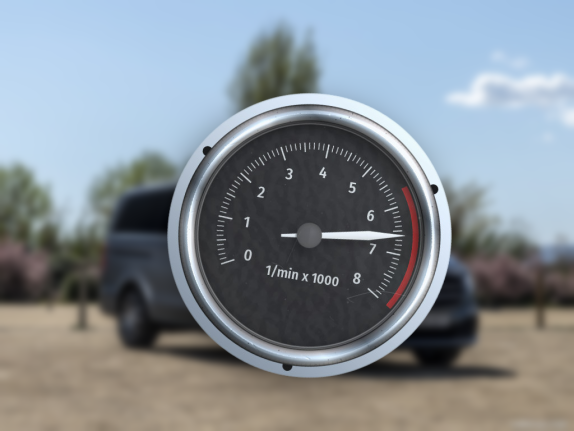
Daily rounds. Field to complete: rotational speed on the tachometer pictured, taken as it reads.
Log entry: 6600 rpm
